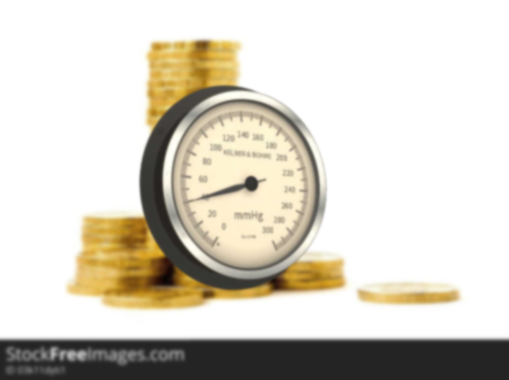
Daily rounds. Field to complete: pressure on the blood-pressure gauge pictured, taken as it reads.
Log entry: 40 mmHg
